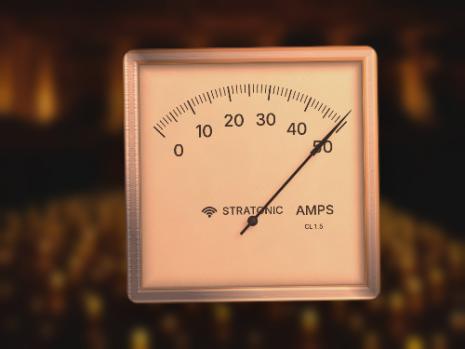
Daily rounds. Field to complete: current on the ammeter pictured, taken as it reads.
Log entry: 49 A
